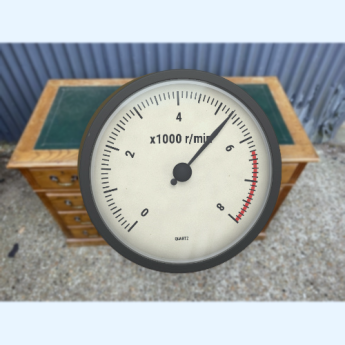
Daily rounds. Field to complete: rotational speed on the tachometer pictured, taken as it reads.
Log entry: 5300 rpm
